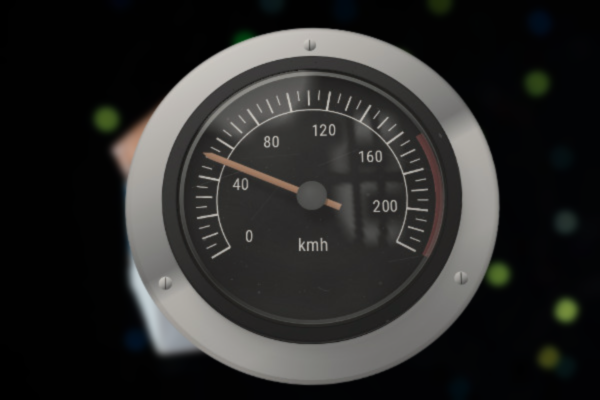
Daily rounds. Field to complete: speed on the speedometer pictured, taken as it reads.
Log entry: 50 km/h
